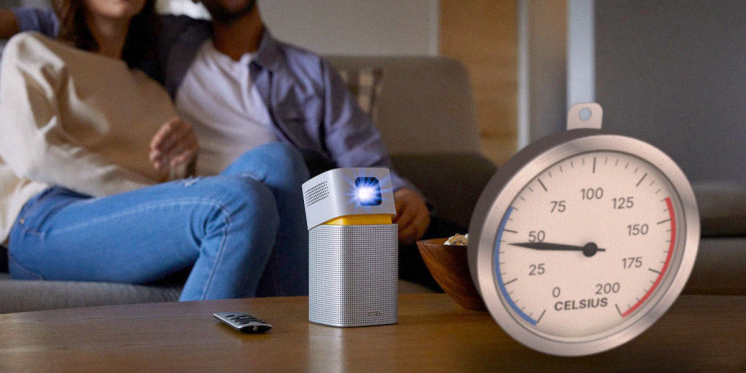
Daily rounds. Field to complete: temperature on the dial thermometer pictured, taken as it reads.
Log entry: 45 °C
